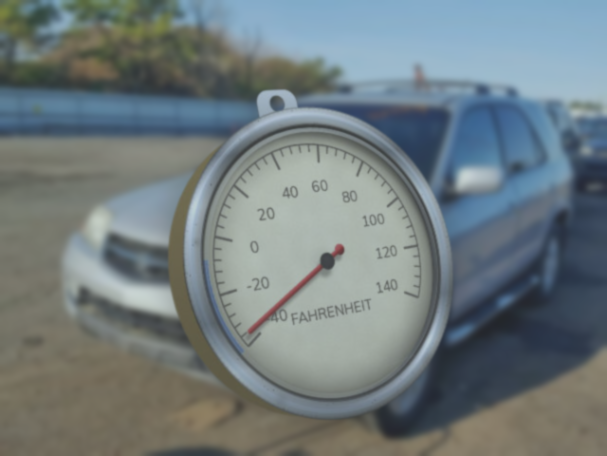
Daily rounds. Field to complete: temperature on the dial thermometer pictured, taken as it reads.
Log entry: -36 °F
